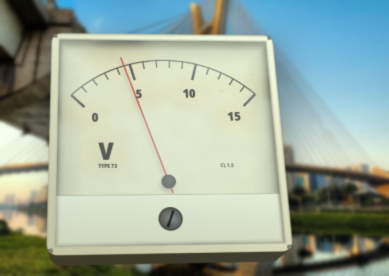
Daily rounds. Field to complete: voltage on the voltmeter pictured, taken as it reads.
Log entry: 4.5 V
